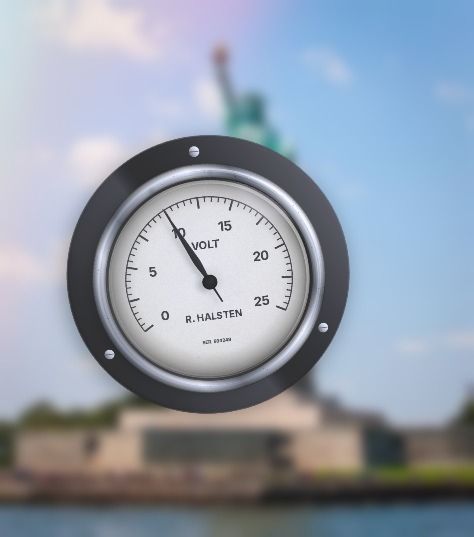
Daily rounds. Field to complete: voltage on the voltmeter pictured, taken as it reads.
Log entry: 10 V
